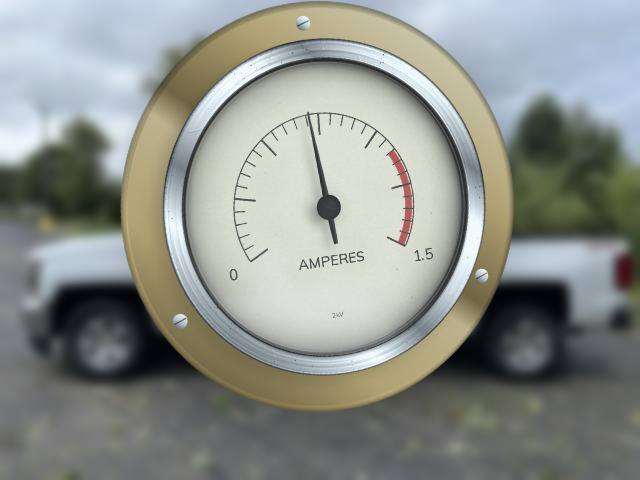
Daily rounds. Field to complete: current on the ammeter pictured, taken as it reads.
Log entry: 0.7 A
